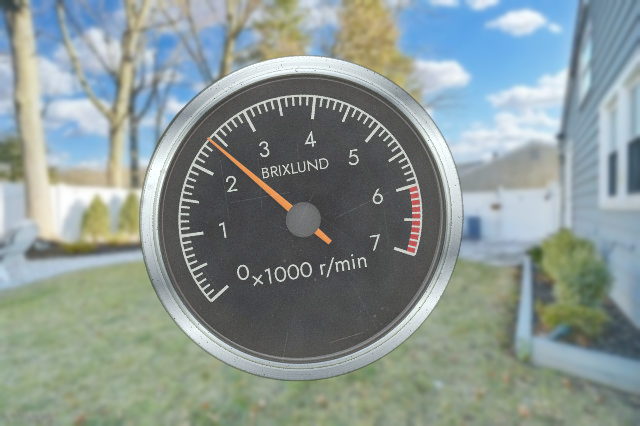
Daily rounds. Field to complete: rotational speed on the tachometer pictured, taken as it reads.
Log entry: 2400 rpm
